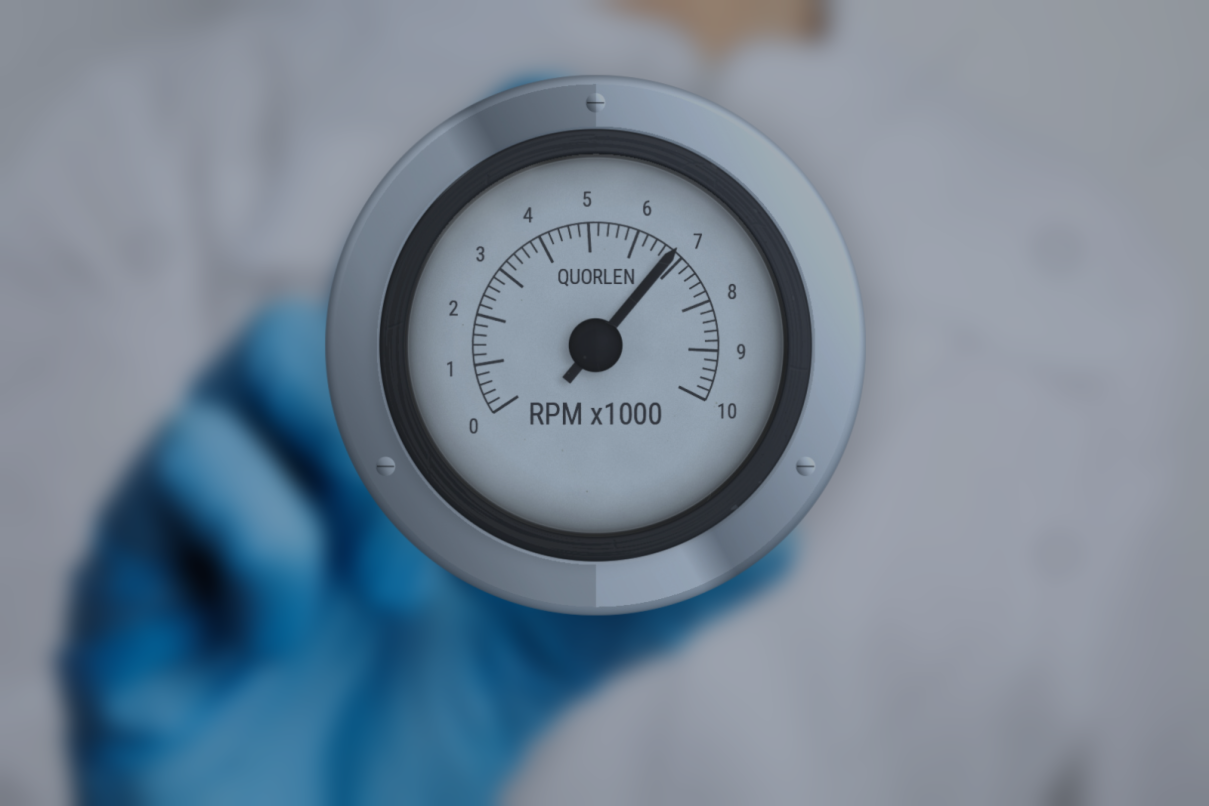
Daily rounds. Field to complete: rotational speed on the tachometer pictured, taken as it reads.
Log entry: 6800 rpm
